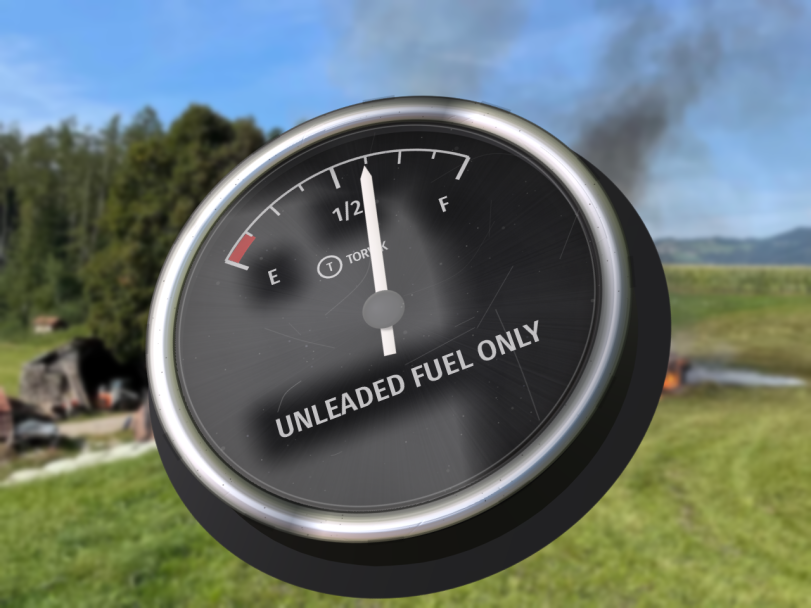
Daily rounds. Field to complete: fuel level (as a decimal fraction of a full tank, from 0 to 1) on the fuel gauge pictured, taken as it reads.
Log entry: 0.625
